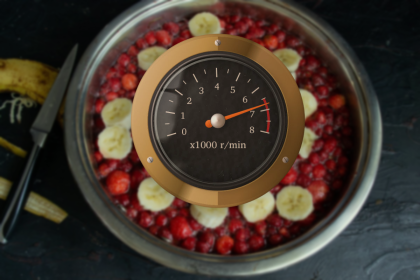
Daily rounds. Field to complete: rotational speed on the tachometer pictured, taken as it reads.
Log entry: 6750 rpm
